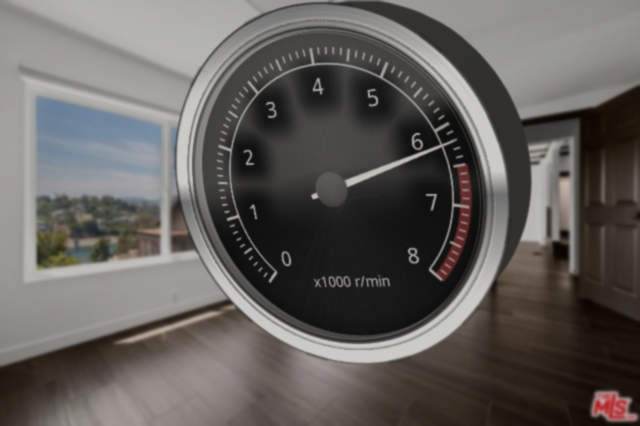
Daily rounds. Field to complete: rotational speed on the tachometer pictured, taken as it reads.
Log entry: 6200 rpm
